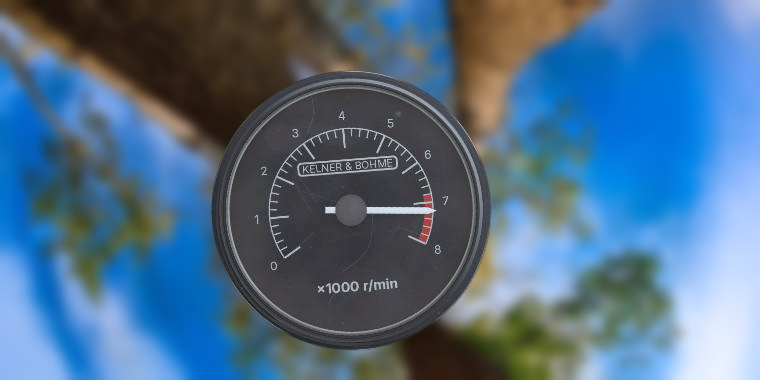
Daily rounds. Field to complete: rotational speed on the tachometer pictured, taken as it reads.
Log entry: 7200 rpm
